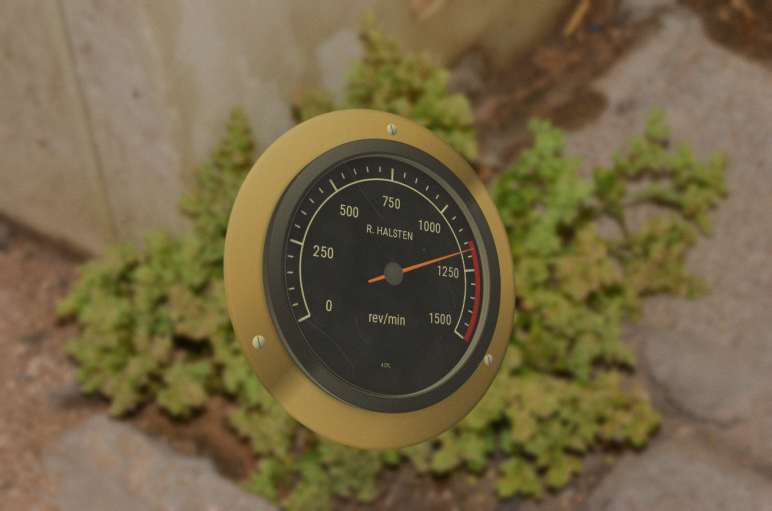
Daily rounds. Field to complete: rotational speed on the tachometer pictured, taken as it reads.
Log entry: 1175 rpm
